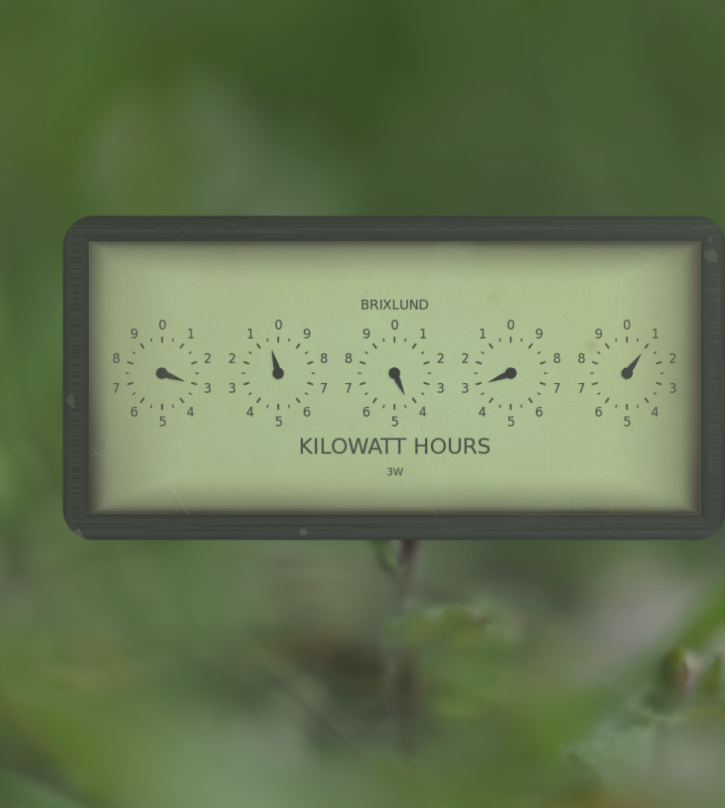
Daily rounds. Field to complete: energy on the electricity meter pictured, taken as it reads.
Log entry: 30431 kWh
